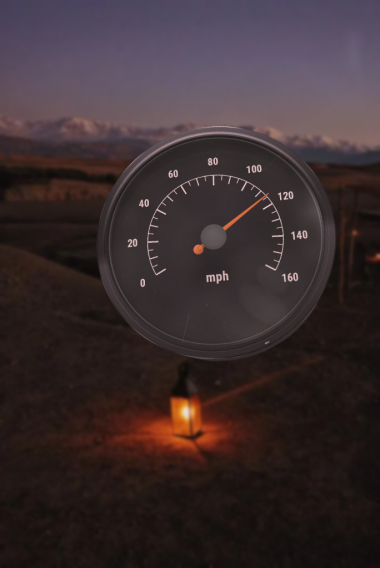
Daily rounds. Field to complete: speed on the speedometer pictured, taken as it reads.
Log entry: 115 mph
